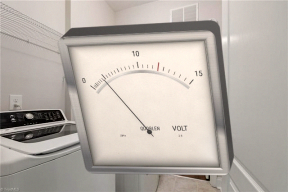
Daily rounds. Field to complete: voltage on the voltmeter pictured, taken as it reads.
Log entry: 5 V
